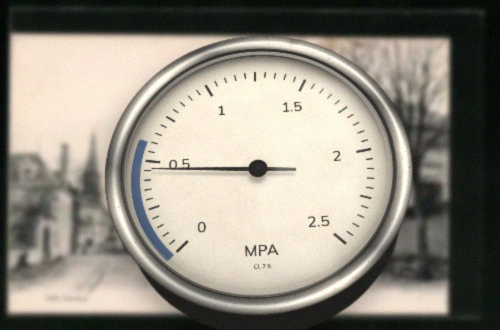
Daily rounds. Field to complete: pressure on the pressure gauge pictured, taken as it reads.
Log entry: 0.45 MPa
